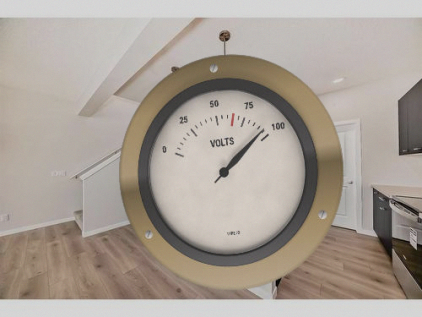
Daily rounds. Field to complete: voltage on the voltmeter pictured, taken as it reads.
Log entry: 95 V
